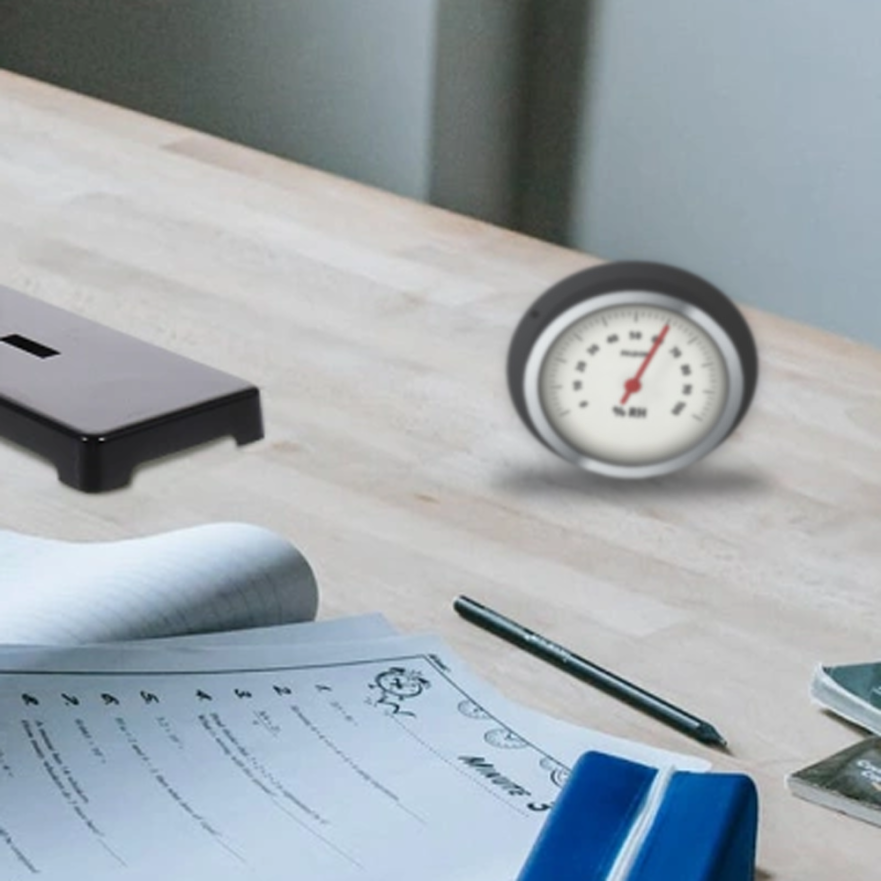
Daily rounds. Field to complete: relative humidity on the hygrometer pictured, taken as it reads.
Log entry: 60 %
